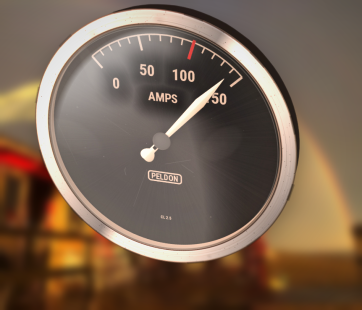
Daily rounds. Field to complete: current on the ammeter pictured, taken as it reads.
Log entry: 140 A
